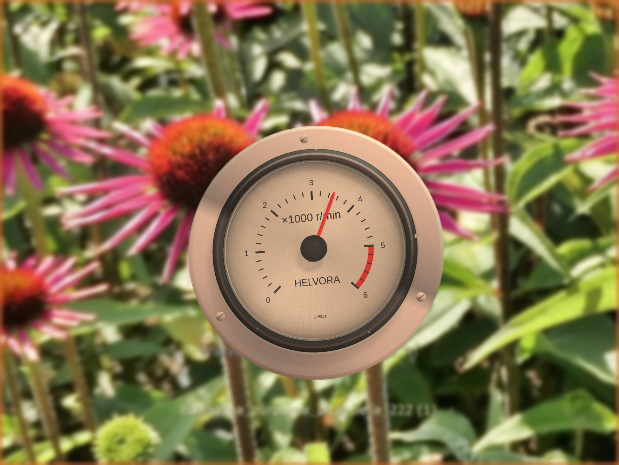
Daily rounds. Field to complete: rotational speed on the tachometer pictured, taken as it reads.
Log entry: 3500 rpm
